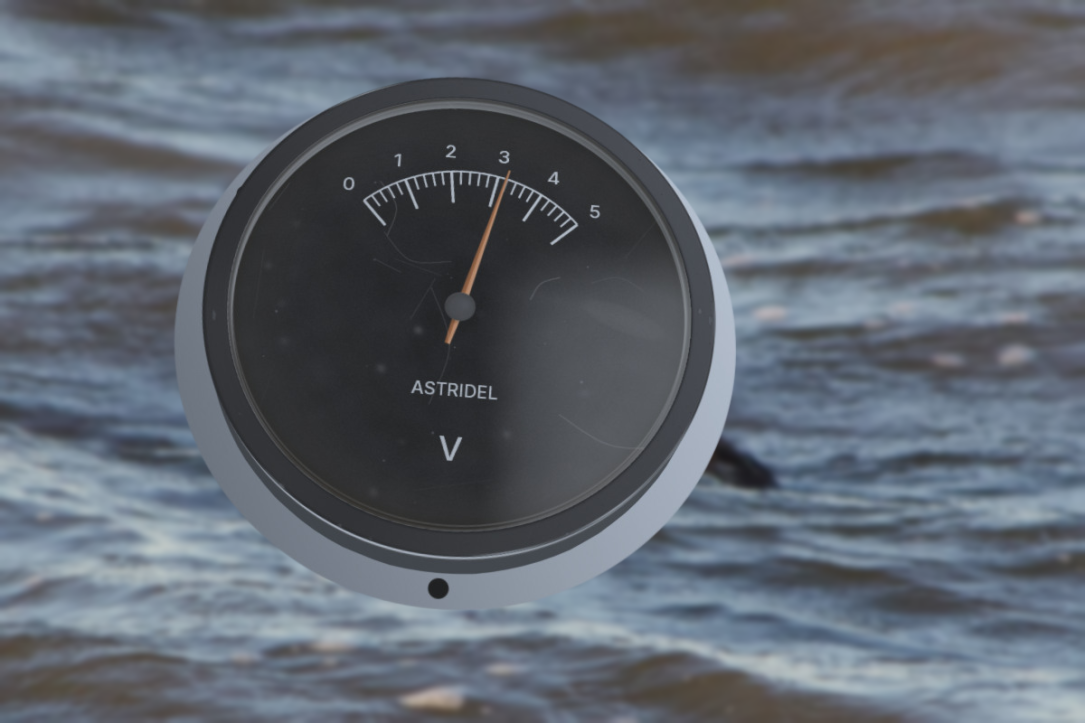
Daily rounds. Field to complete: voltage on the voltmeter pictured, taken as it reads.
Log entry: 3.2 V
